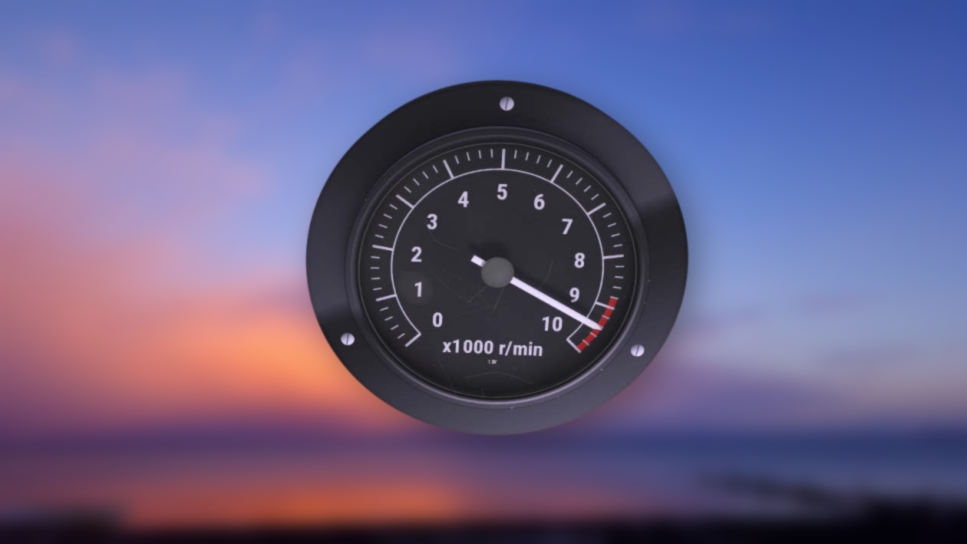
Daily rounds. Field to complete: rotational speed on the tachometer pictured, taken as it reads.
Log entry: 9400 rpm
